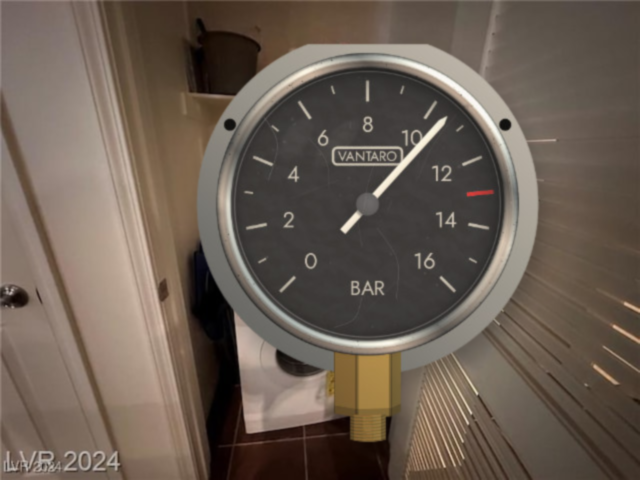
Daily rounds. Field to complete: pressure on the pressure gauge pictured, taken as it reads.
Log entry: 10.5 bar
